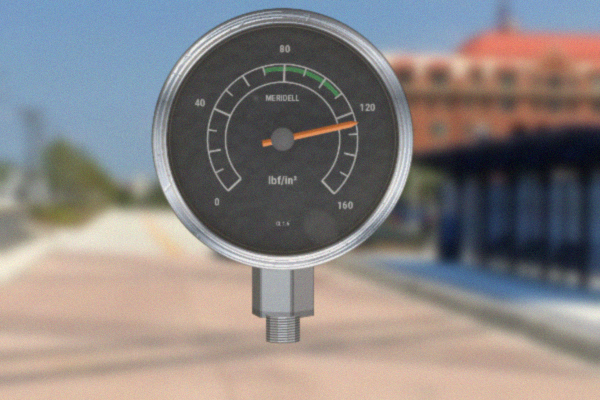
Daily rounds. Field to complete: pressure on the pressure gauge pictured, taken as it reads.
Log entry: 125 psi
